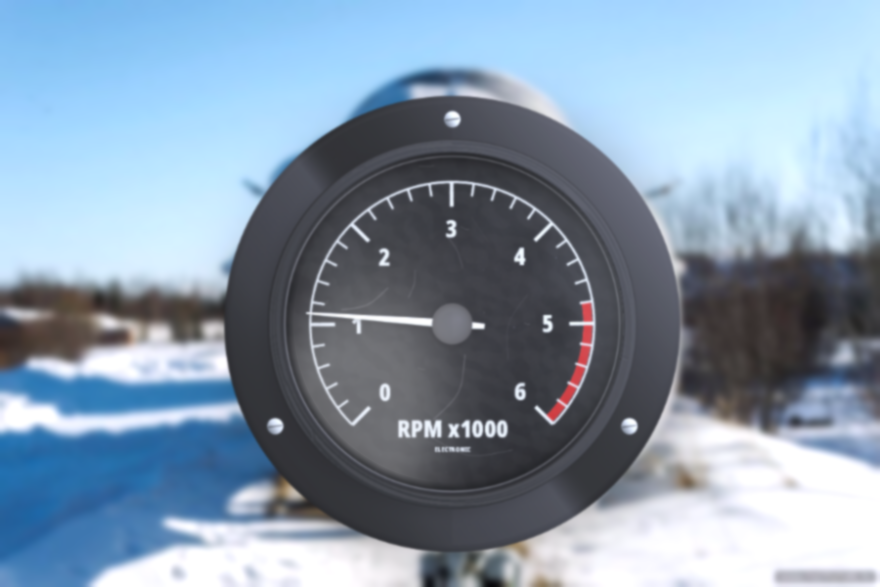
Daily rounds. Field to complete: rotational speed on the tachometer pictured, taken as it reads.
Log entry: 1100 rpm
